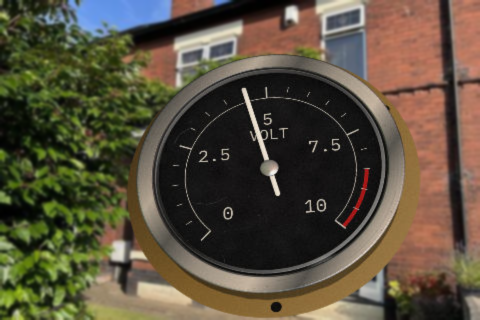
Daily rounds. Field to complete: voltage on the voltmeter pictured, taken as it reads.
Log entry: 4.5 V
